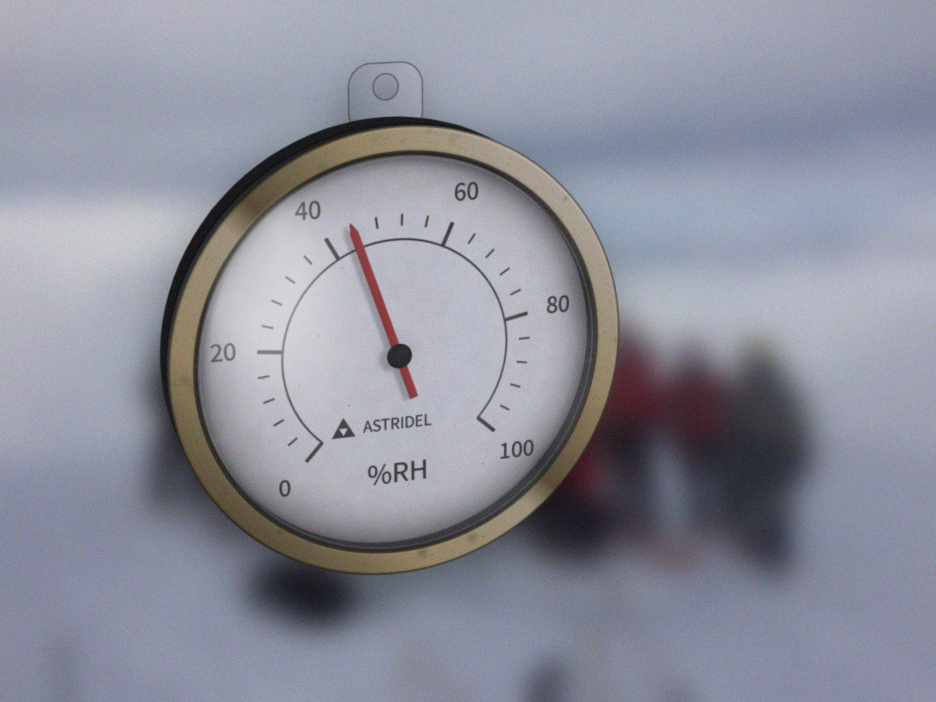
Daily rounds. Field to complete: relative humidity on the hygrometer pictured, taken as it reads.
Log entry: 44 %
